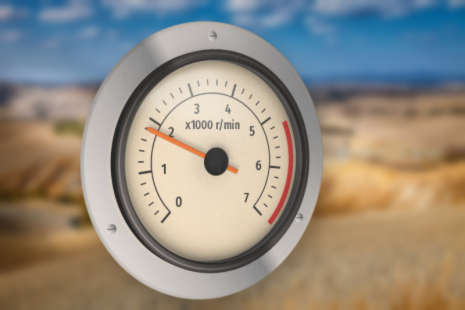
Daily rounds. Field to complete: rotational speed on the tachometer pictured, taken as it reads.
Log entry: 1800 rpm
